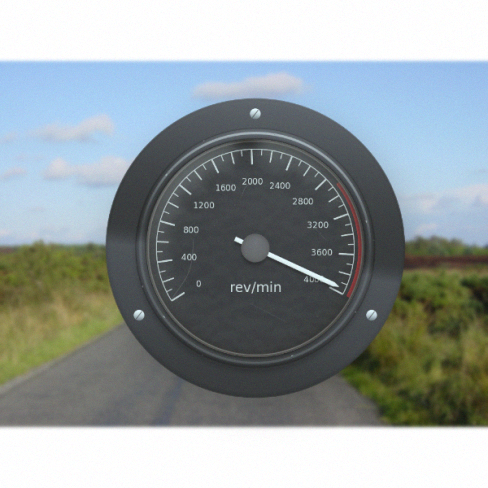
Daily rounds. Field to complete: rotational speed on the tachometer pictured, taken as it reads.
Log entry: 3950 rpm
